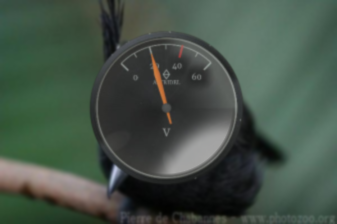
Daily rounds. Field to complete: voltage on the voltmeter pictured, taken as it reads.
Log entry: 20 V
